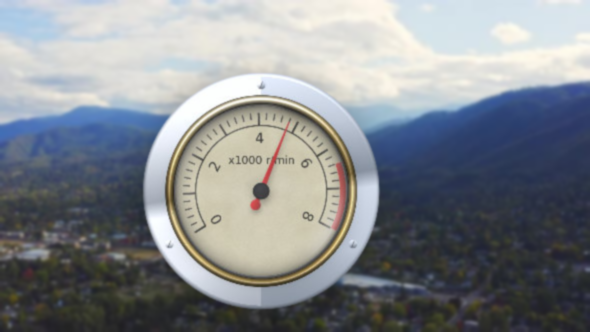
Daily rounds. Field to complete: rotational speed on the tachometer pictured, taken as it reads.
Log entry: 4800 rpm
